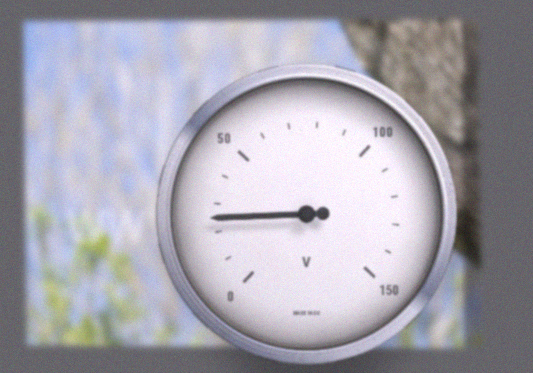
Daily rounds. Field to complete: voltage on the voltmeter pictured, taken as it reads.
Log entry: 25 V
